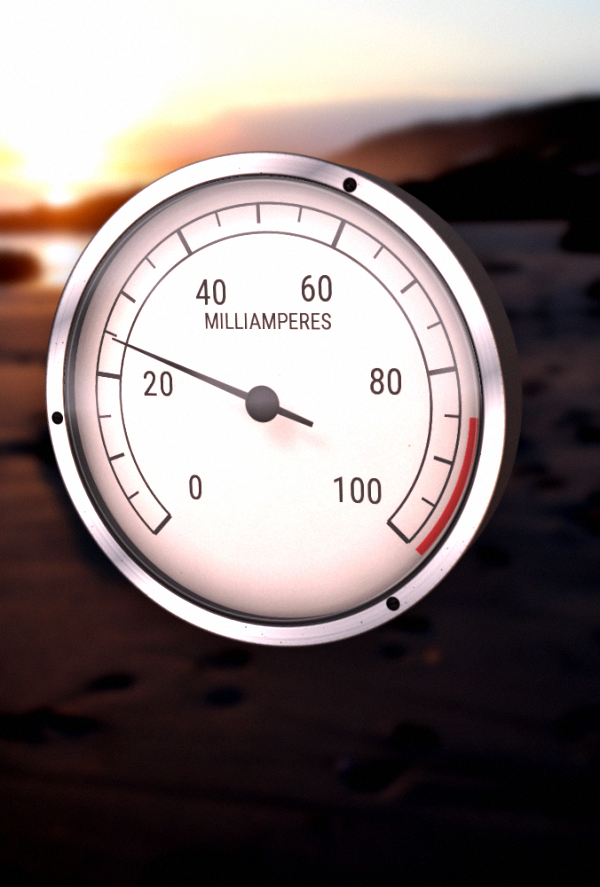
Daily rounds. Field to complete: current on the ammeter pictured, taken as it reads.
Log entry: 25 mA
